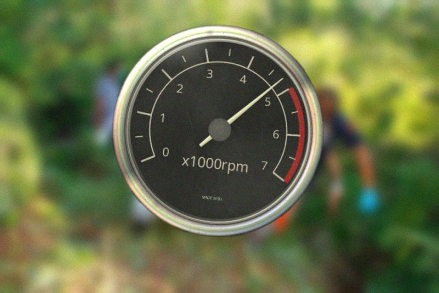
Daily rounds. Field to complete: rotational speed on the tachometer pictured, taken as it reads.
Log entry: 4750 rpm
